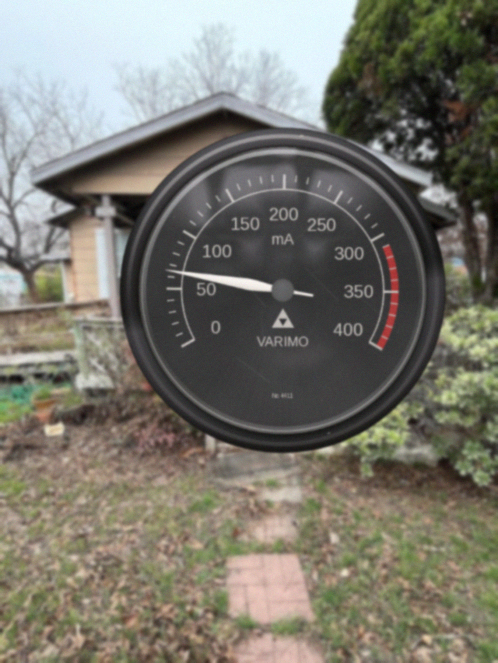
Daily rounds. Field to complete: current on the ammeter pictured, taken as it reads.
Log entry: 65 mA
